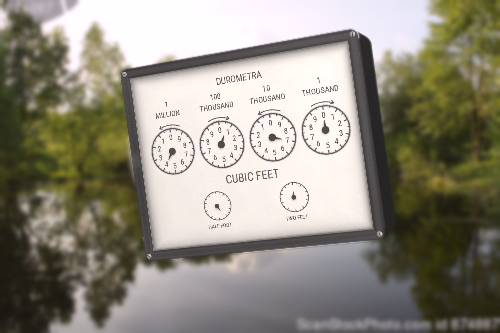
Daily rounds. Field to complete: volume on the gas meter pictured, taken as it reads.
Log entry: 407000 ft³
